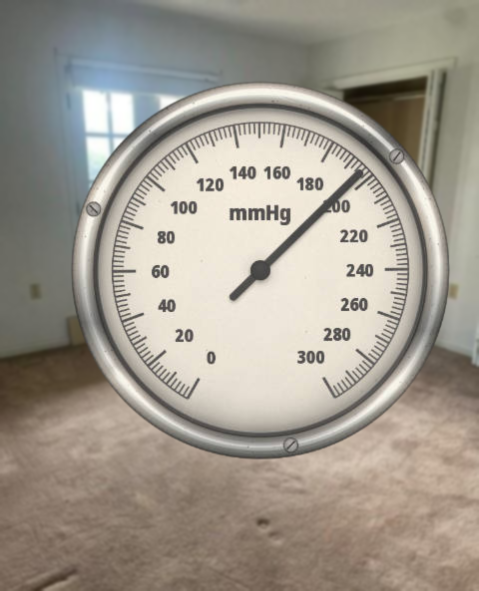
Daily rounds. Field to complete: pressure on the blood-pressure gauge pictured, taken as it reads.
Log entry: 196 mmHg
